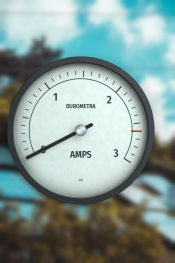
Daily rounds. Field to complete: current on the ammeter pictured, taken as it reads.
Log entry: 0 A
